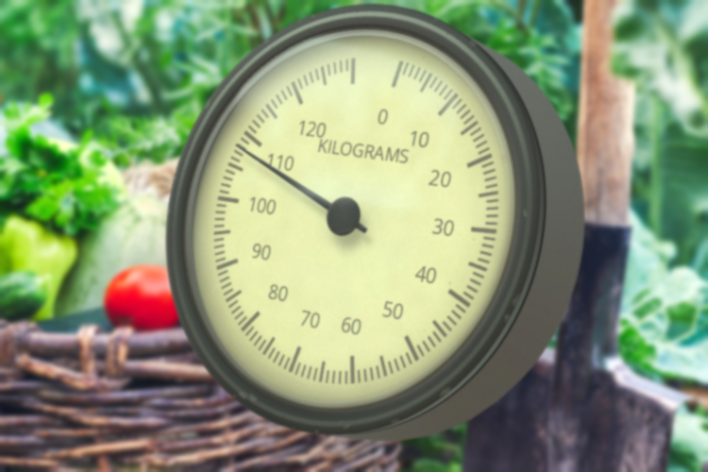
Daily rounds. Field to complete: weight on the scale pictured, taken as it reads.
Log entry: 108 kg
